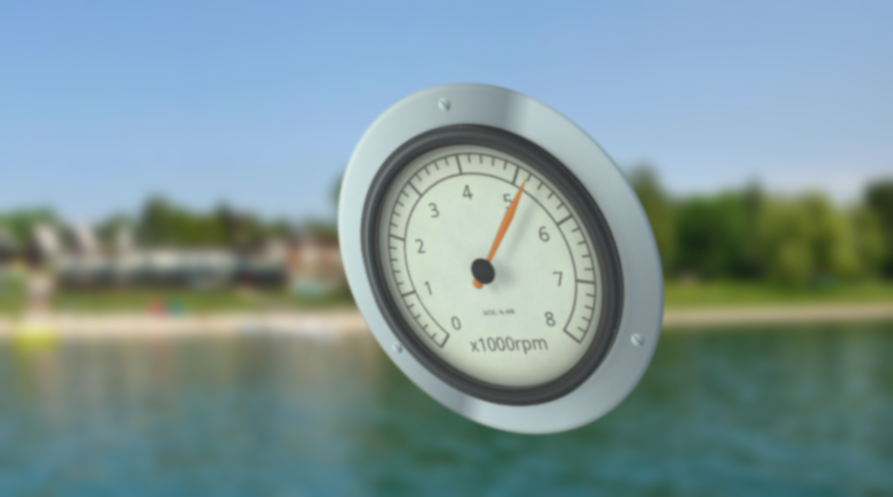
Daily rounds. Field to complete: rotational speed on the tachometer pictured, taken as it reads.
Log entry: 5200 rpm
